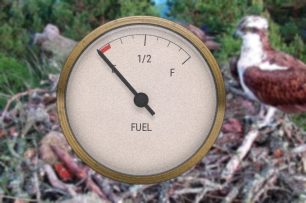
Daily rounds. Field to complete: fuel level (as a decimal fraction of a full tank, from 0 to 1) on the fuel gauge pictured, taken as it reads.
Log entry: 0
